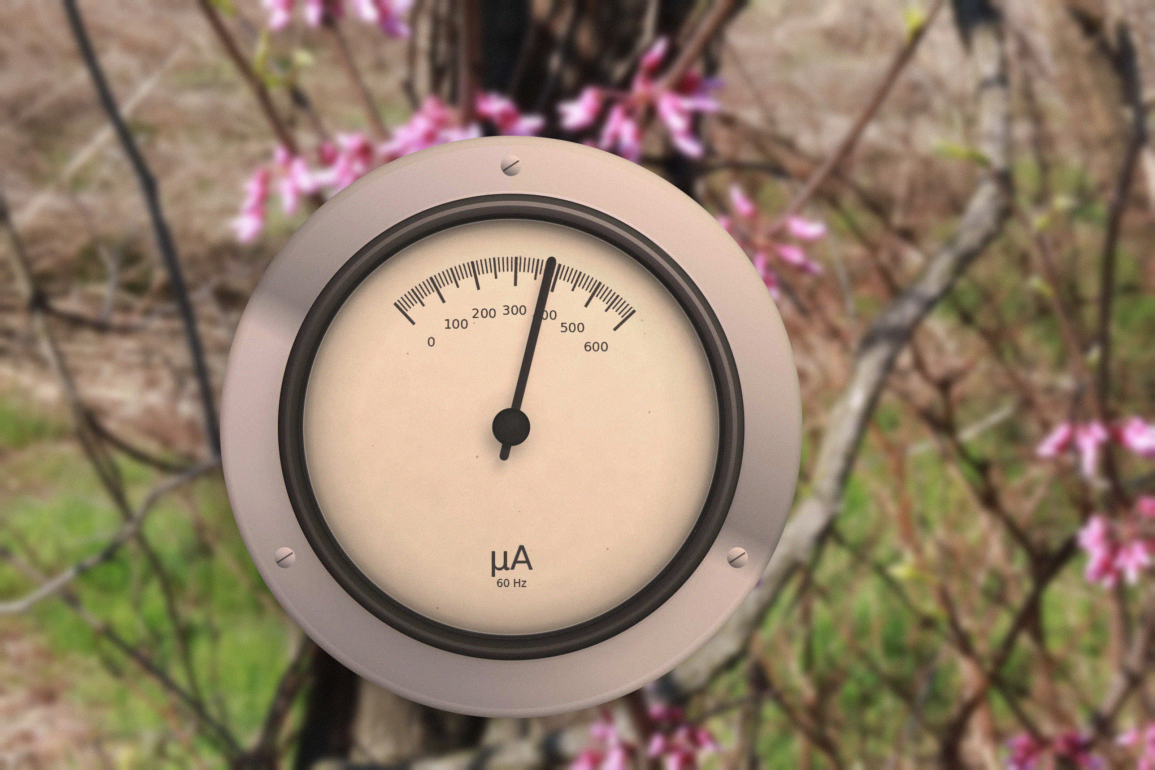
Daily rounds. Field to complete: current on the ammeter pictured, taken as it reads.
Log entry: 380 µA
